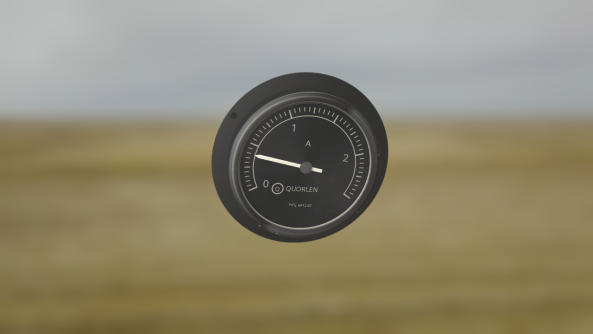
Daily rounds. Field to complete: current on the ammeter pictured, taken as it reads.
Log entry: 0.4 A
